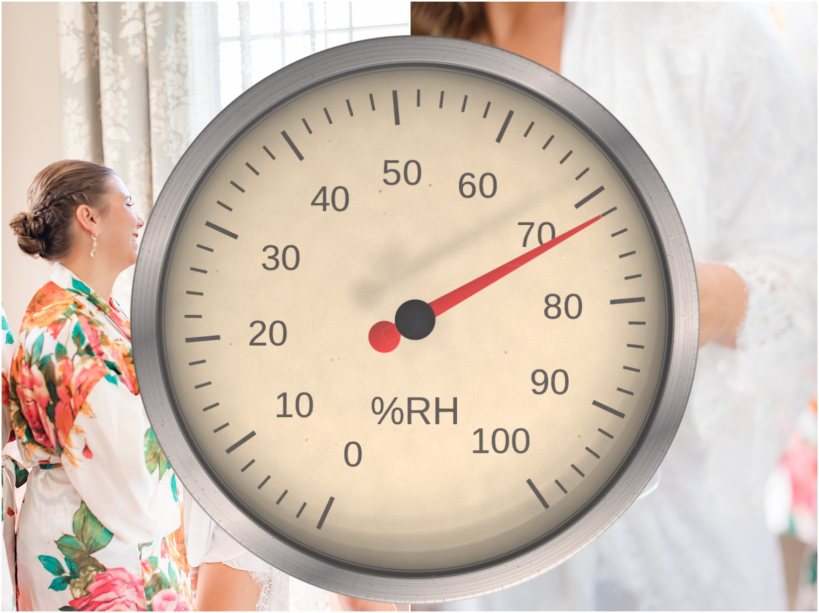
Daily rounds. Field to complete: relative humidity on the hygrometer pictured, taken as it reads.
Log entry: 72 %
